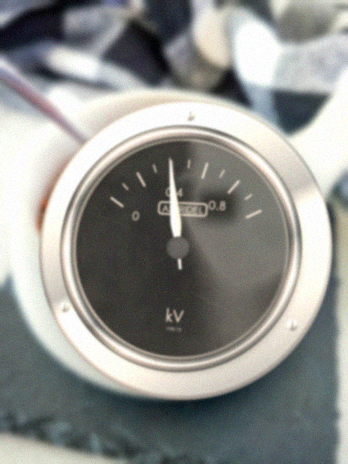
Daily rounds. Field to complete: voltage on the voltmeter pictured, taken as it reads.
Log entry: 0.4 kV
